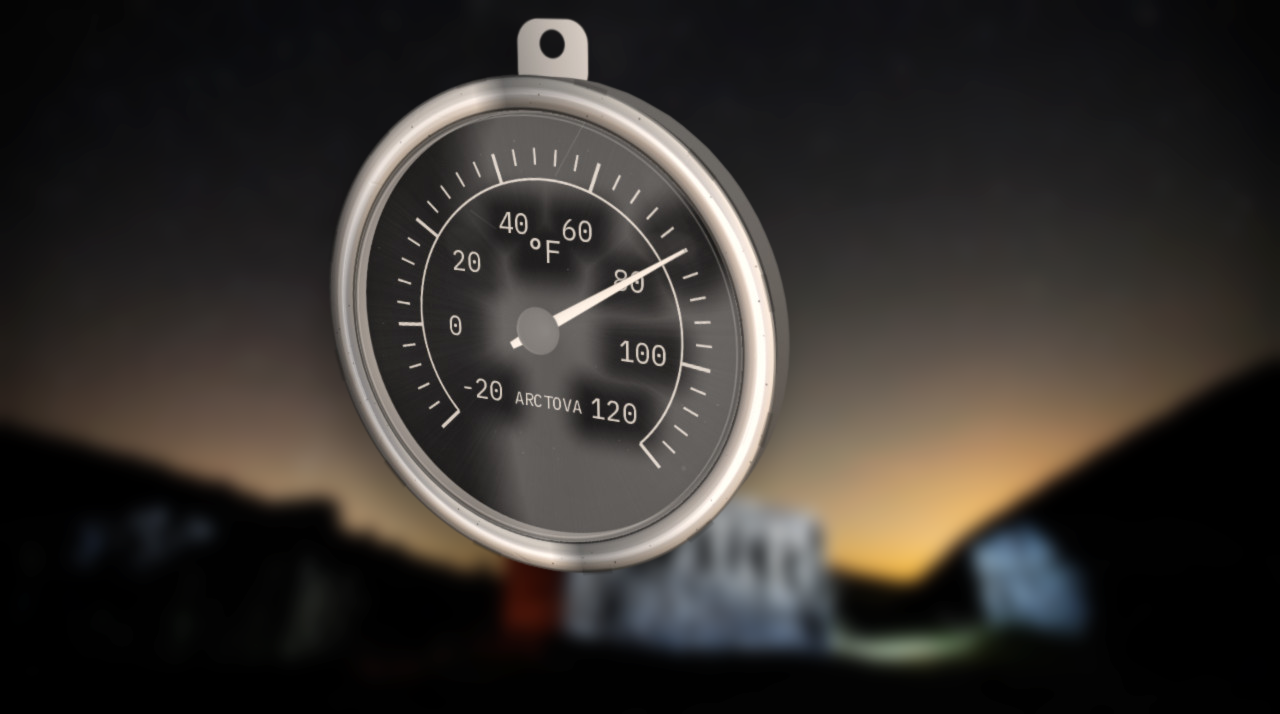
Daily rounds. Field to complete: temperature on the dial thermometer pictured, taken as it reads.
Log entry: 80 °F
